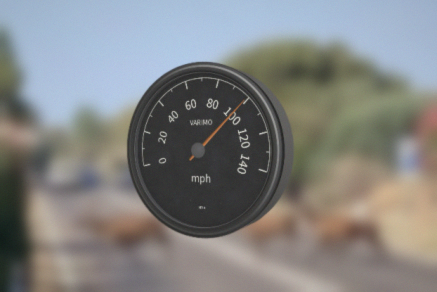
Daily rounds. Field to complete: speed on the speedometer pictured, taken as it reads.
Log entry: 100 mph
